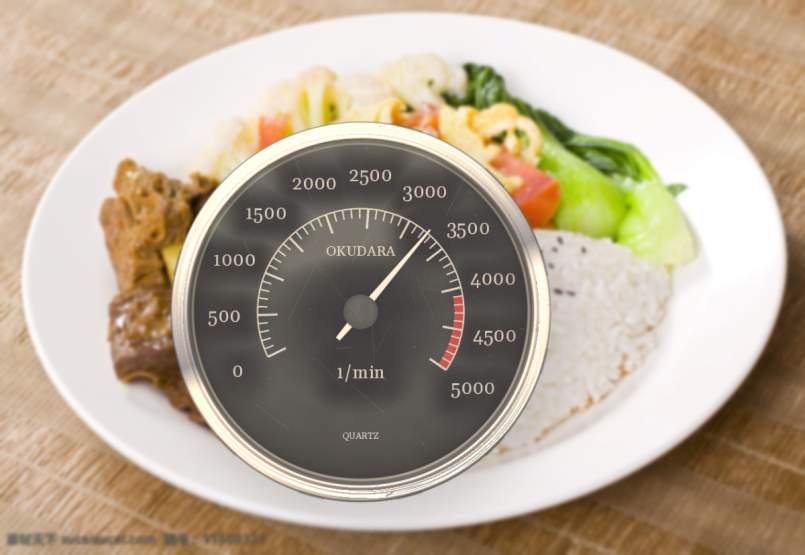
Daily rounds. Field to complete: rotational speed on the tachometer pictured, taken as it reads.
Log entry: 3250 rpm
